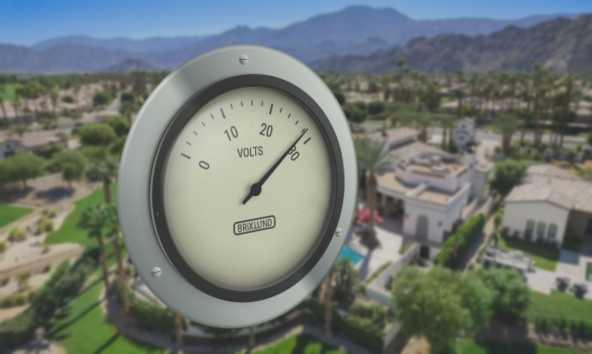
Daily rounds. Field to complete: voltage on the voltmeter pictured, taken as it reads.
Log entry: 28 V
